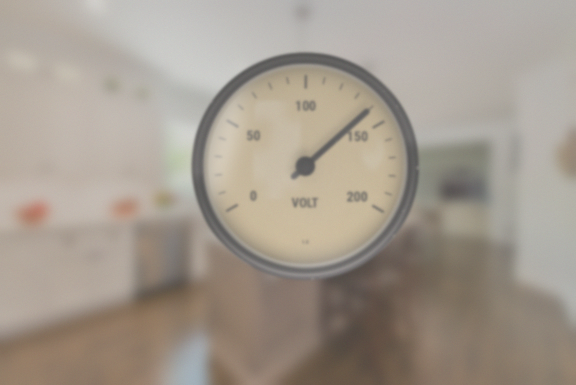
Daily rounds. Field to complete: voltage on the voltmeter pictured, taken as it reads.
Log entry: 140 V
